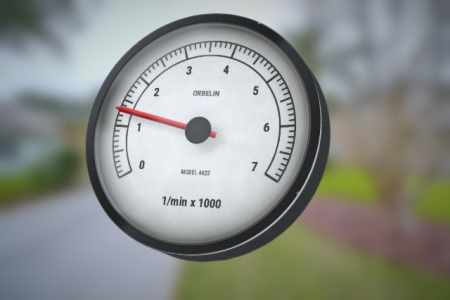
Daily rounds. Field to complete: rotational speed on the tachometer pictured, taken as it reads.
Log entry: 1300 rpm
